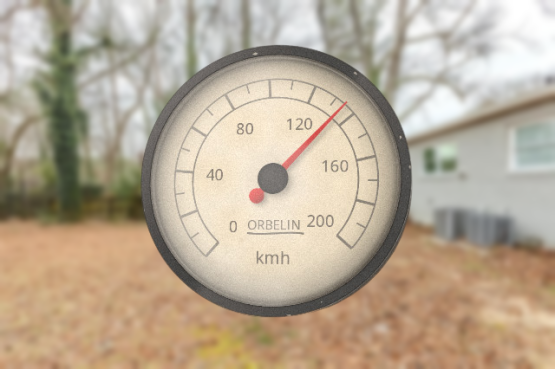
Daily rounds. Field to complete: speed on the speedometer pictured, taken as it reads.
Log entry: 135 km/h
